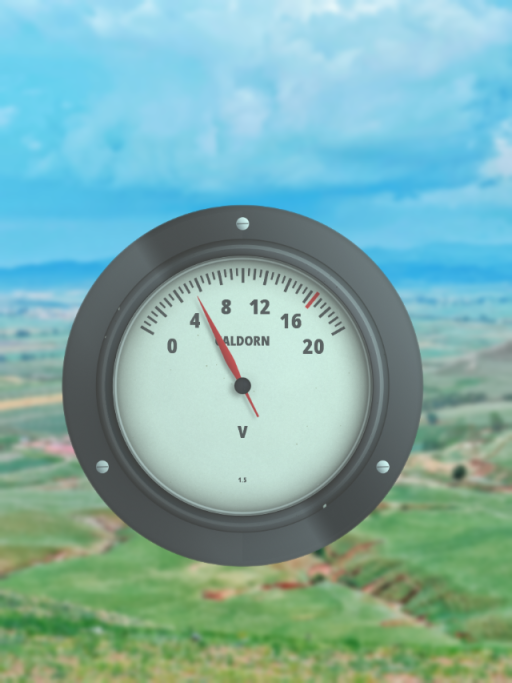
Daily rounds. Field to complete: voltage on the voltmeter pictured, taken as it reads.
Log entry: 5.5 V
